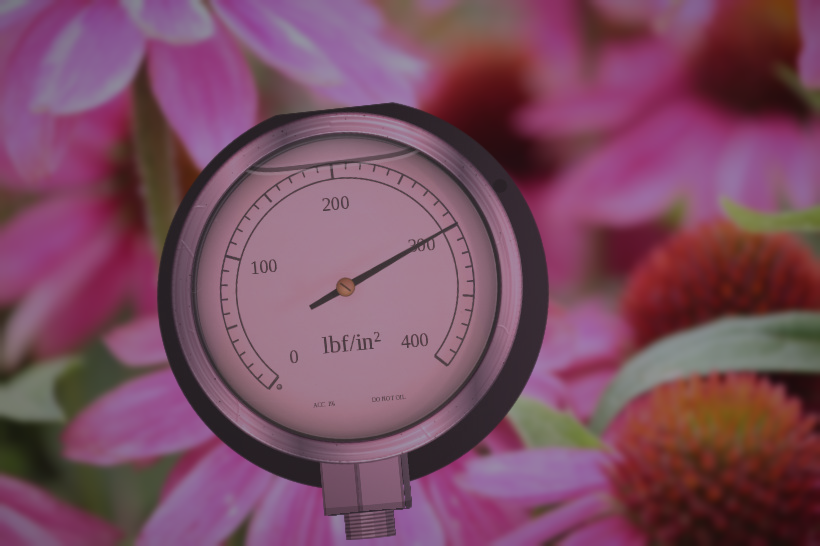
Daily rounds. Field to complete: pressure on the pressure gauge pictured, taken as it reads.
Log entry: 300 psi
